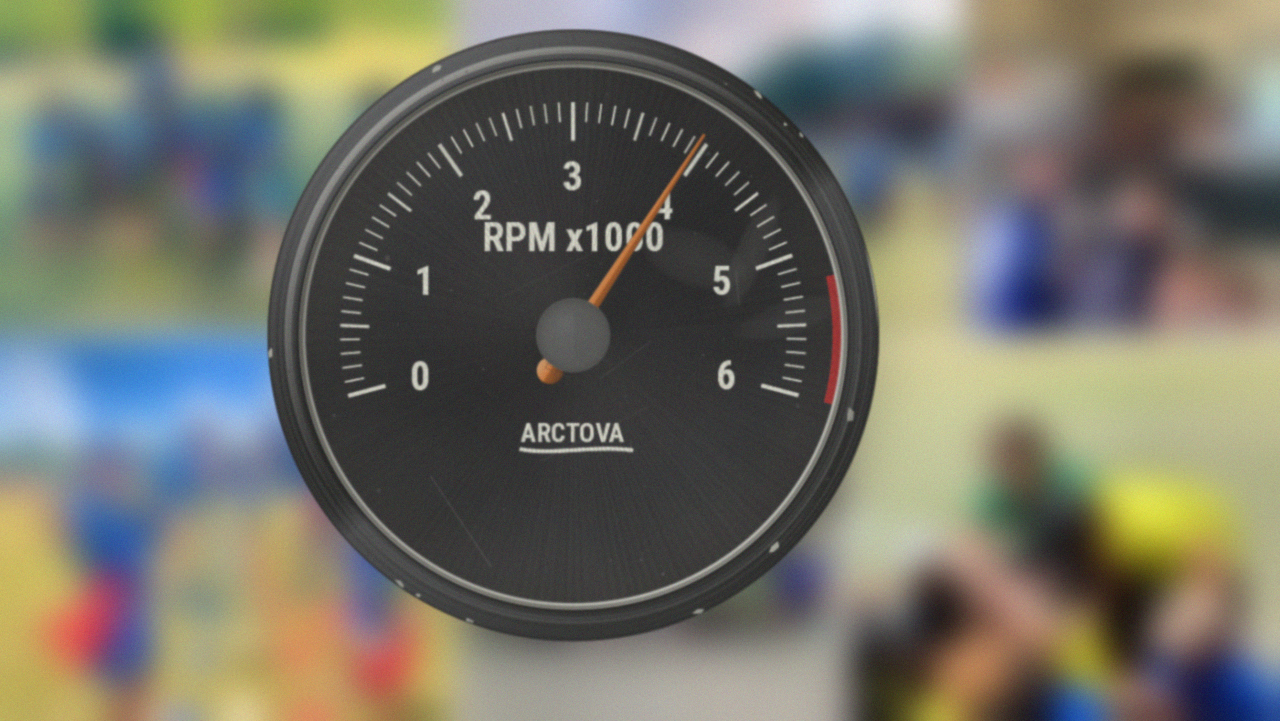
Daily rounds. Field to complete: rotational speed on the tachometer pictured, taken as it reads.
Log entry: 3950 rpm
